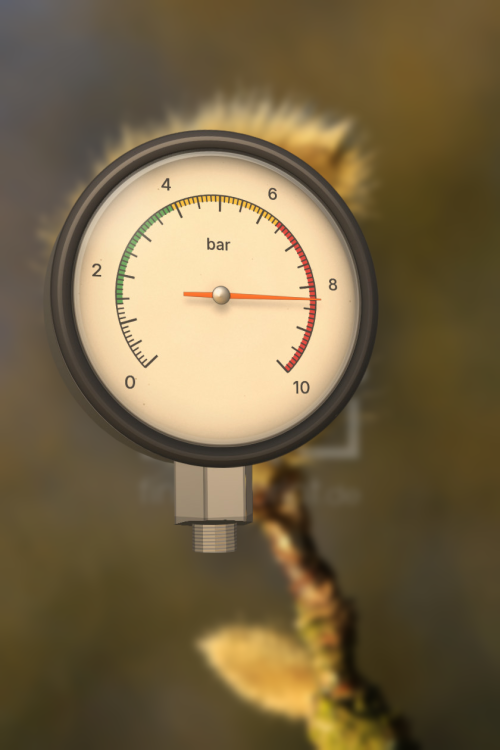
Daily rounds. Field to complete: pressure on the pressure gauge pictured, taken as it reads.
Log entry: 8.3 bar
